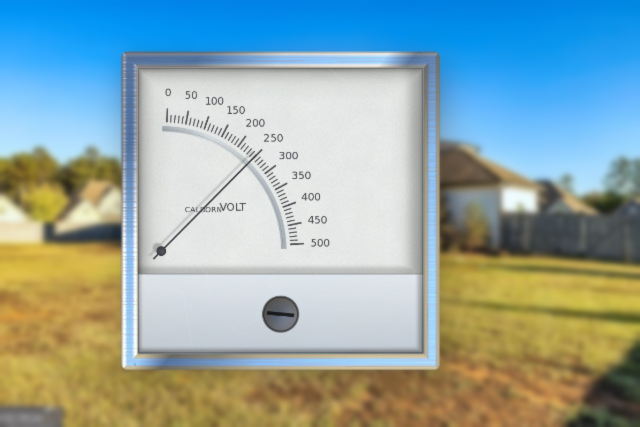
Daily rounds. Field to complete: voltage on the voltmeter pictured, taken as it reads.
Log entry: 250 V
